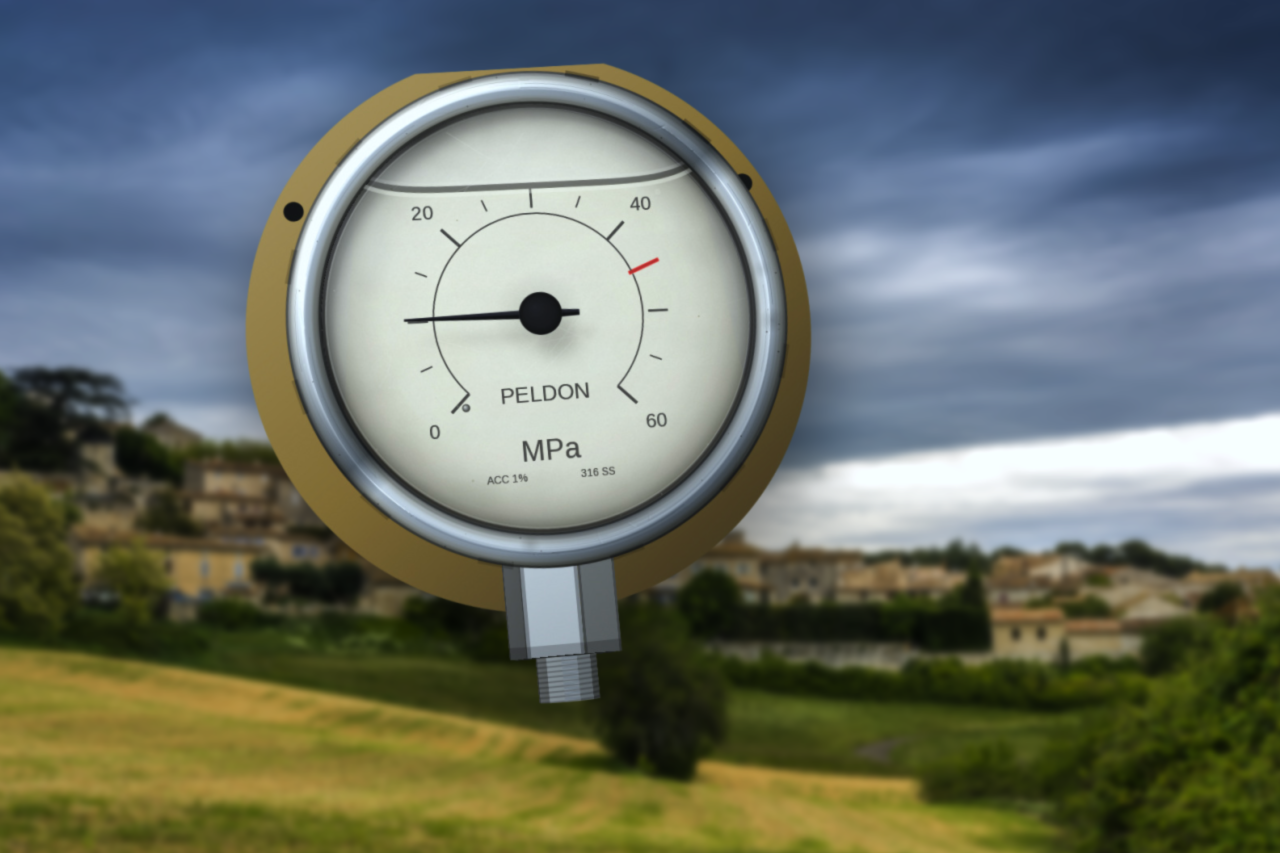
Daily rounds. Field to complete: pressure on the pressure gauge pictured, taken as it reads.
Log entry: 10 MPa
